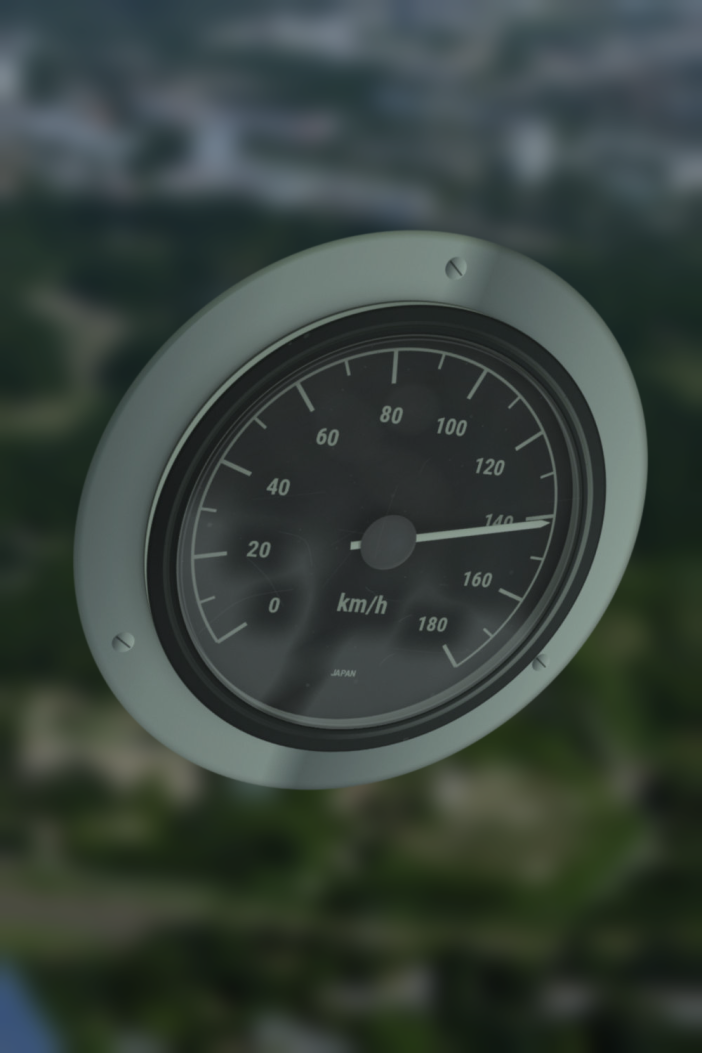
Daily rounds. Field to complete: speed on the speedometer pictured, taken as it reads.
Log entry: 140 km/h
